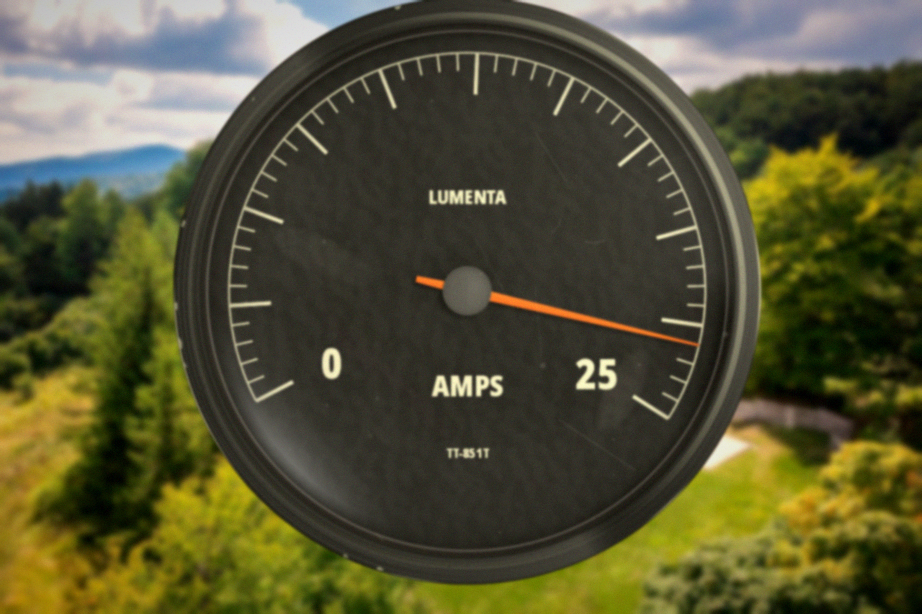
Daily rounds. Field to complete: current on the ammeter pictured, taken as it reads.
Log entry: 23 A
